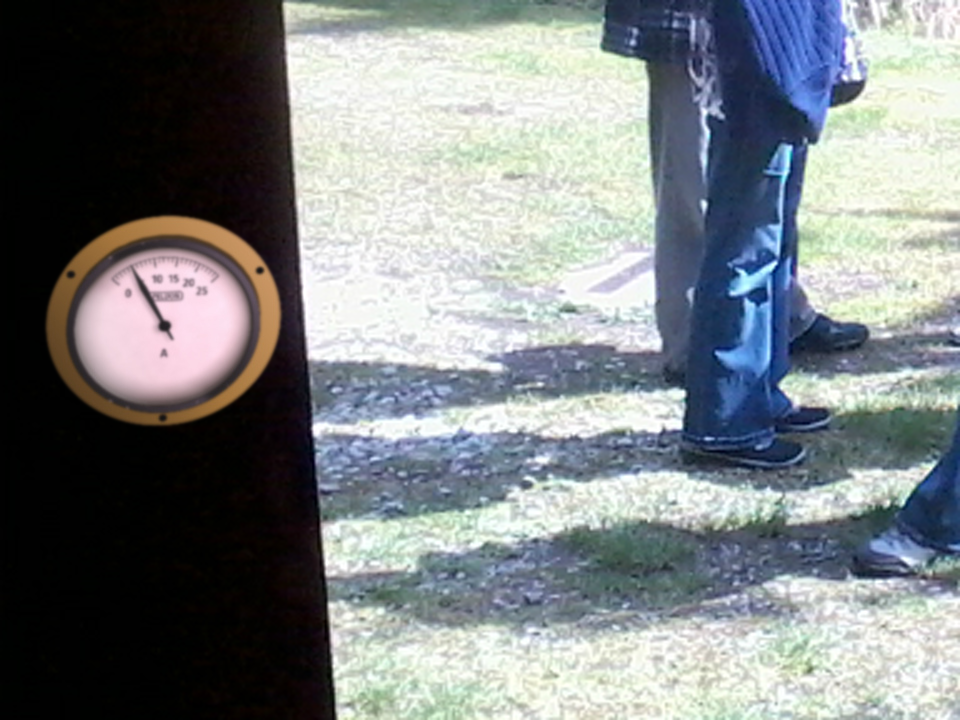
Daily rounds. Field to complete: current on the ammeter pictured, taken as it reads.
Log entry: 5 A
